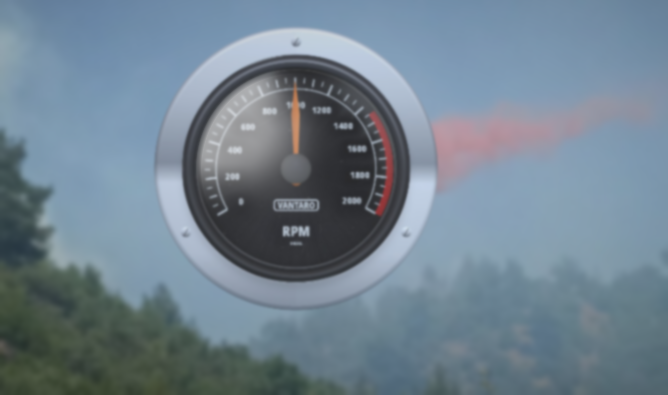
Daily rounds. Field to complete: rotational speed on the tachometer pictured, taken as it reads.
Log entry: 1000 rpm
